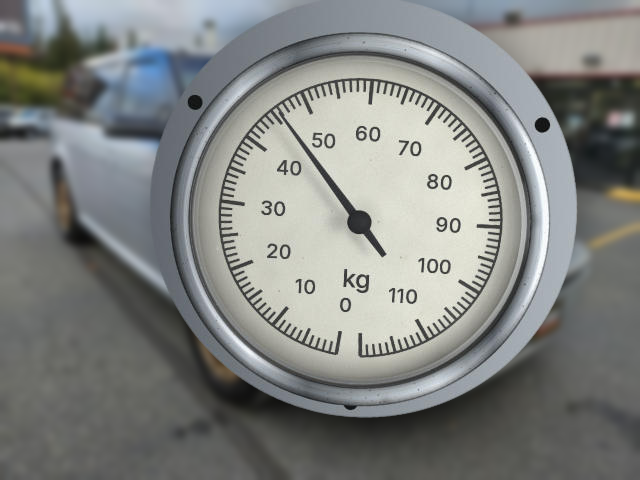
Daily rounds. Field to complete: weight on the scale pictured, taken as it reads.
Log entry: 46 kg
